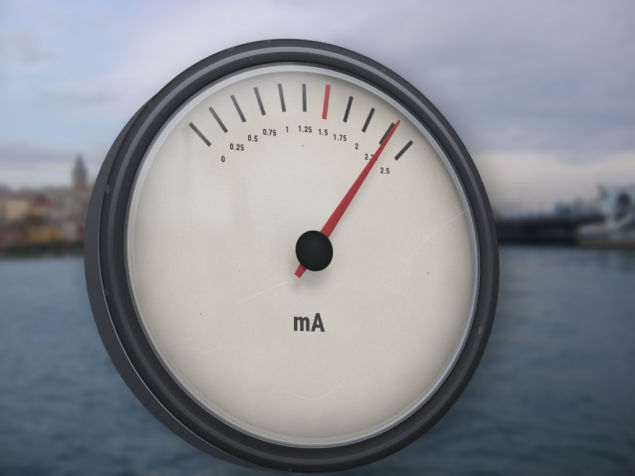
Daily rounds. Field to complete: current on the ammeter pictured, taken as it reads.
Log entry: 2.25 mA
